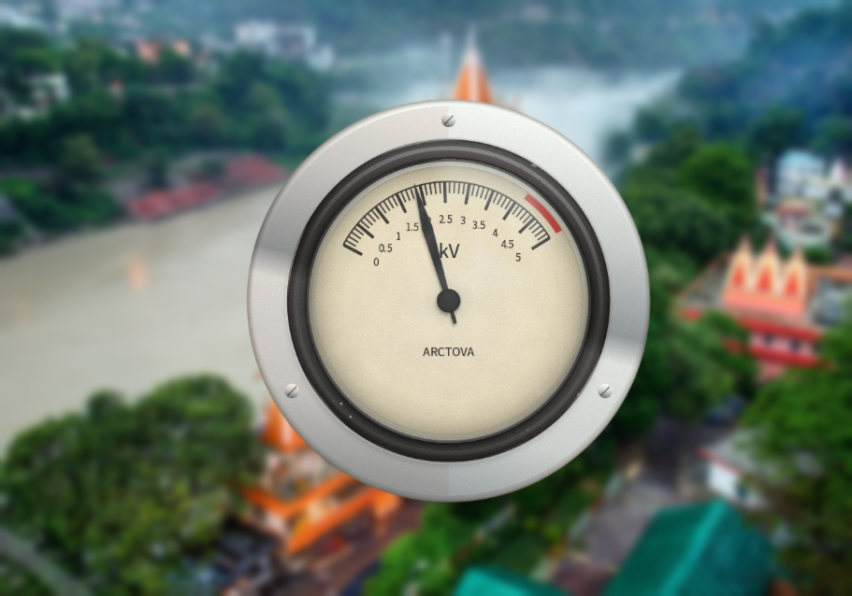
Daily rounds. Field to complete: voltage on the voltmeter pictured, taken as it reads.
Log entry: 1.9 kV
